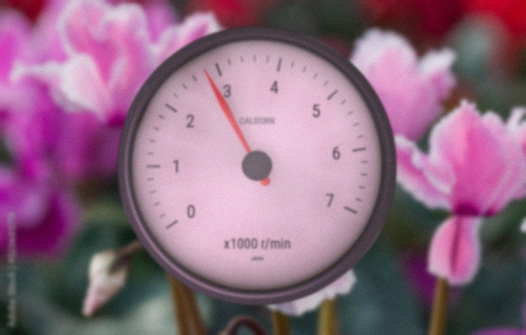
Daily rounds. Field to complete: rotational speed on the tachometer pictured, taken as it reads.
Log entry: 2800 rpm
